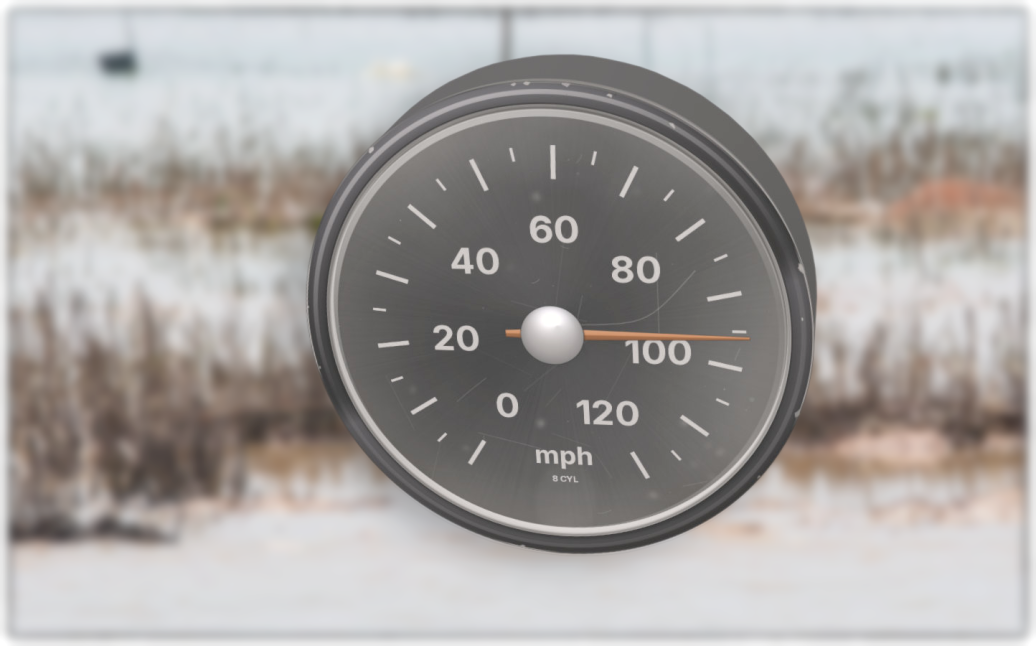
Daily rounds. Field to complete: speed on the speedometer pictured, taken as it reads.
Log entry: 95 mph
